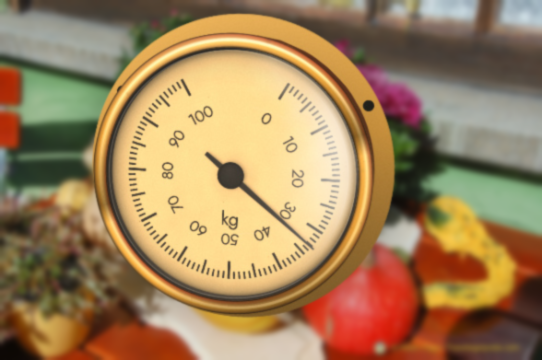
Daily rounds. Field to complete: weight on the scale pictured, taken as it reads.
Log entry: 33 kg
